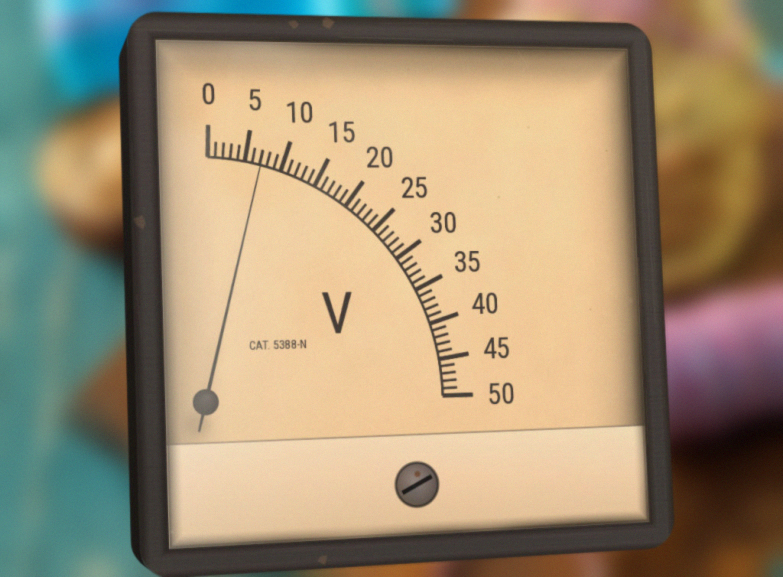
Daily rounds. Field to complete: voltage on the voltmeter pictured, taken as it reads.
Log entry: 7 V
